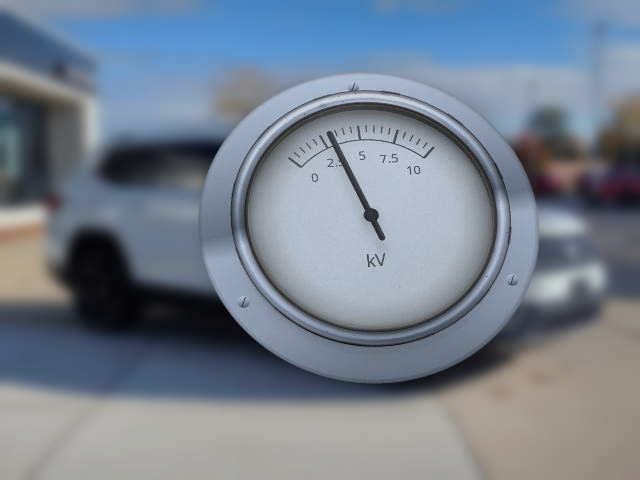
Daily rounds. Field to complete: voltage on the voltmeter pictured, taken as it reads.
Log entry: 3 kV
